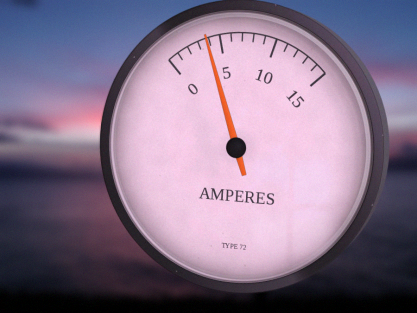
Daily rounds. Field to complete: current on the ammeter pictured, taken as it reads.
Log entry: 4 A
